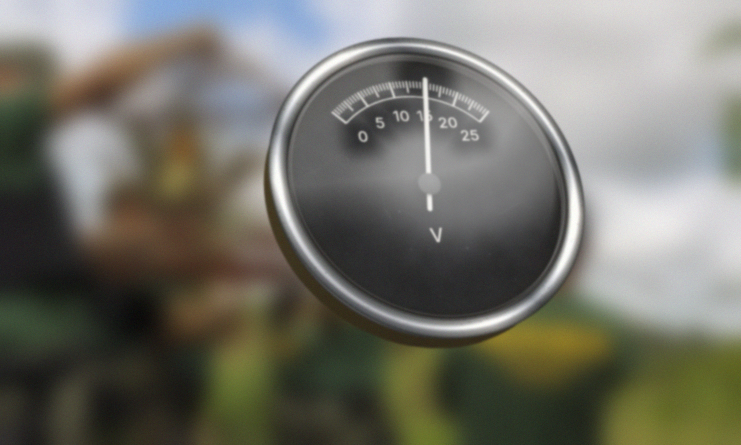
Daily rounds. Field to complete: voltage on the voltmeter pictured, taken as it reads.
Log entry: 15 V
